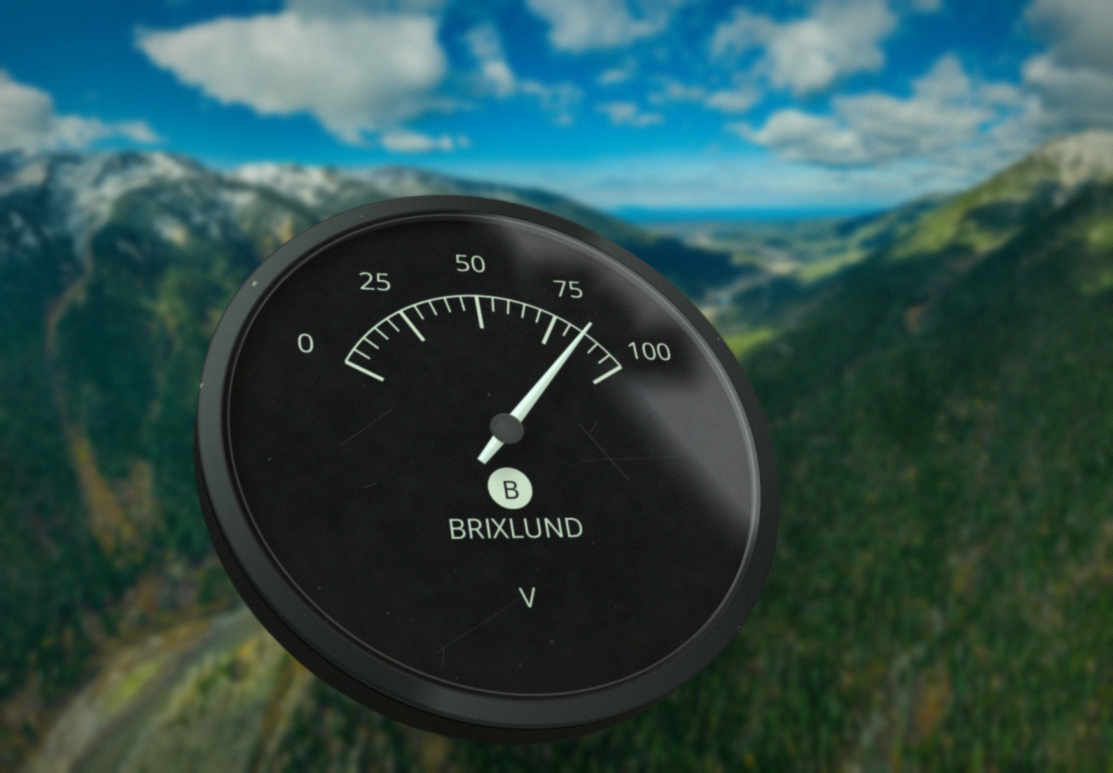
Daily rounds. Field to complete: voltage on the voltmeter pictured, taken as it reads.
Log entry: 85 V
